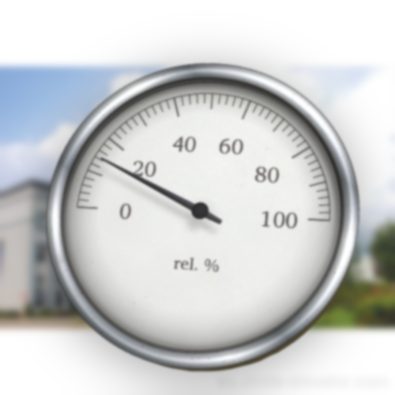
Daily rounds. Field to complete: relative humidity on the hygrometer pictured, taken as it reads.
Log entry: 14 %
